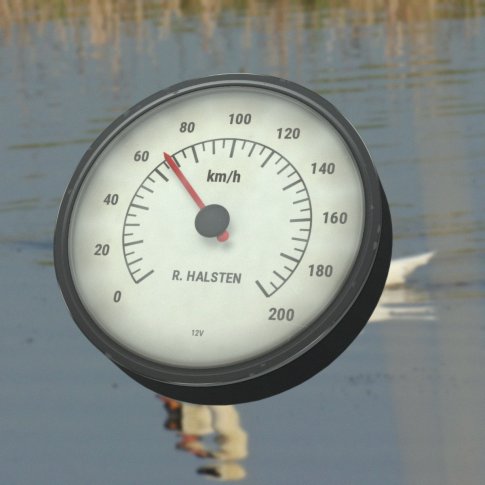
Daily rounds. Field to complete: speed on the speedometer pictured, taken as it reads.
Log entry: 67.5 km/h
